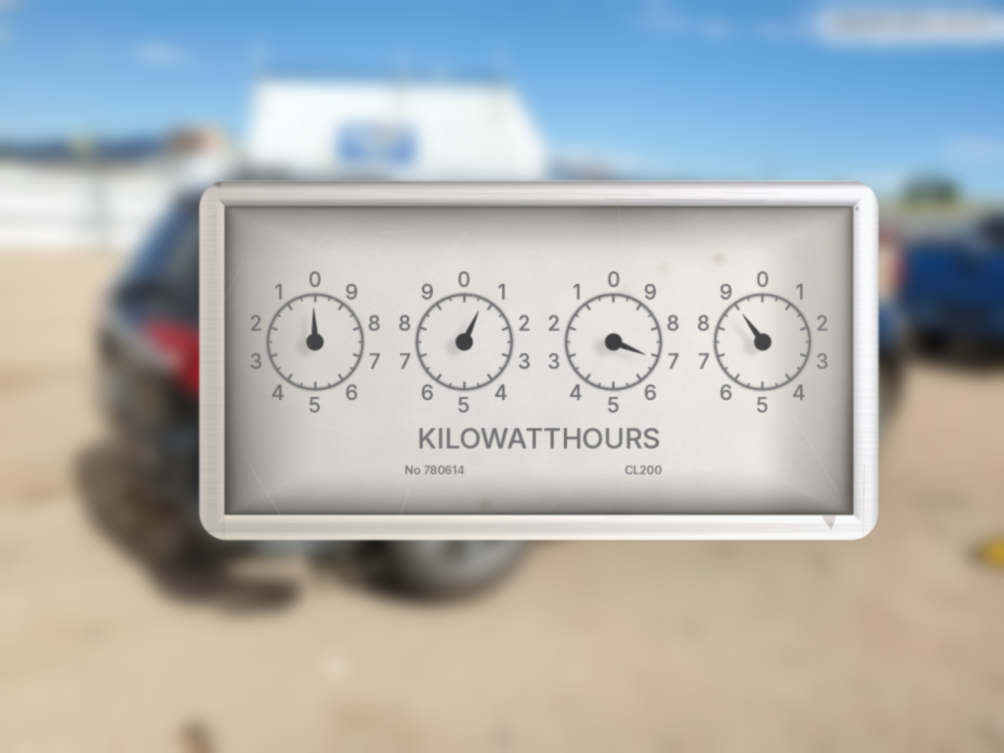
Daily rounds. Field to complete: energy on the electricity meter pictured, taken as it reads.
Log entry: 69 kWh
